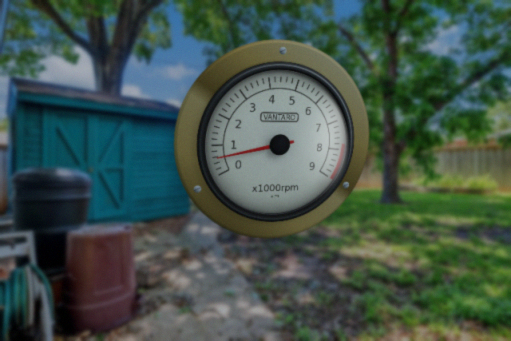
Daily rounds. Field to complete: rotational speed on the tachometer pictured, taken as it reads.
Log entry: 600 rpm
